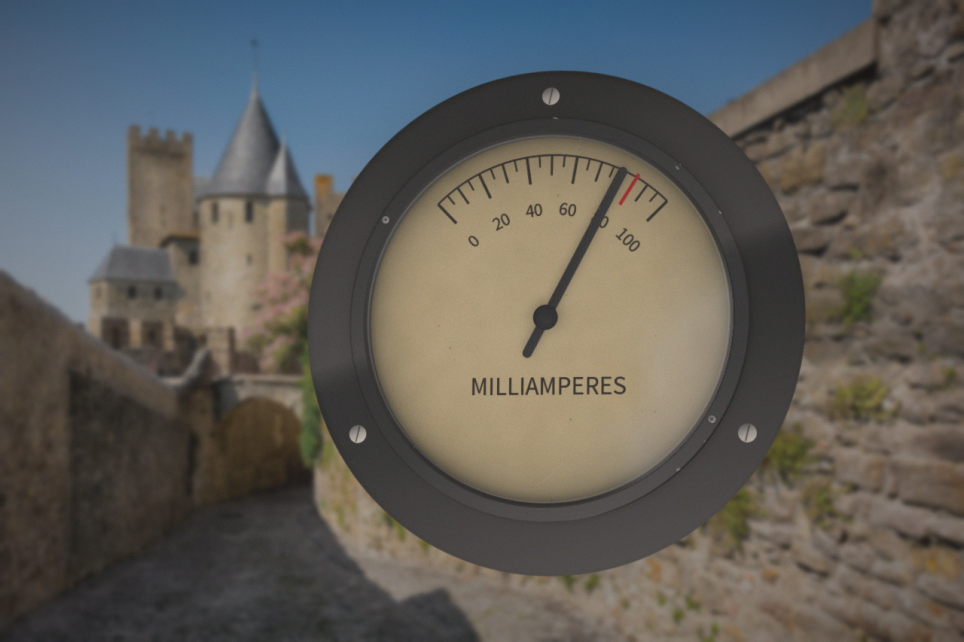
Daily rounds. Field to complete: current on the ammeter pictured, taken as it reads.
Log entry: 80 mA
